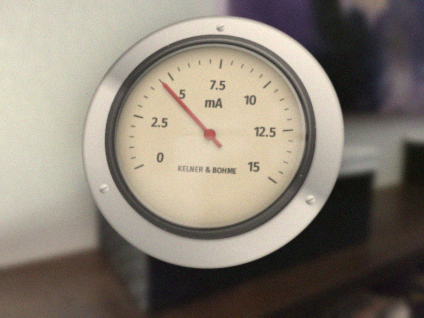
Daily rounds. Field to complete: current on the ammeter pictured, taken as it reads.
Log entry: 4.5 mA
